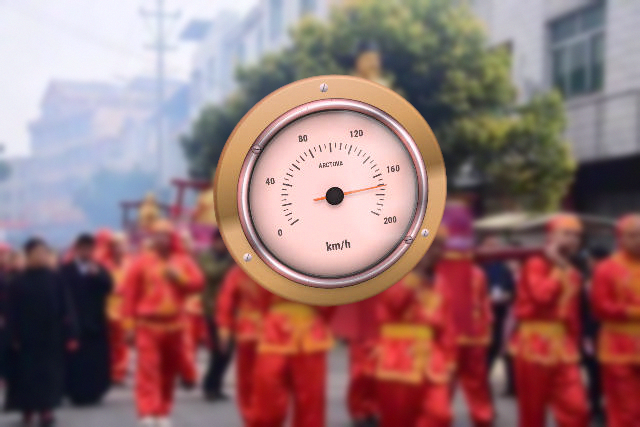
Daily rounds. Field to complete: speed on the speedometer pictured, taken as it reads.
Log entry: 170 km/h
